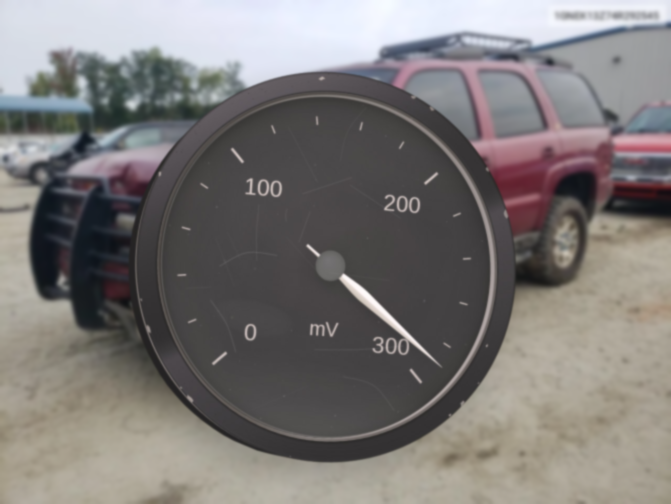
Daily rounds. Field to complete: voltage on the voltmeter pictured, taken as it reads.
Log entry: 290 mV
